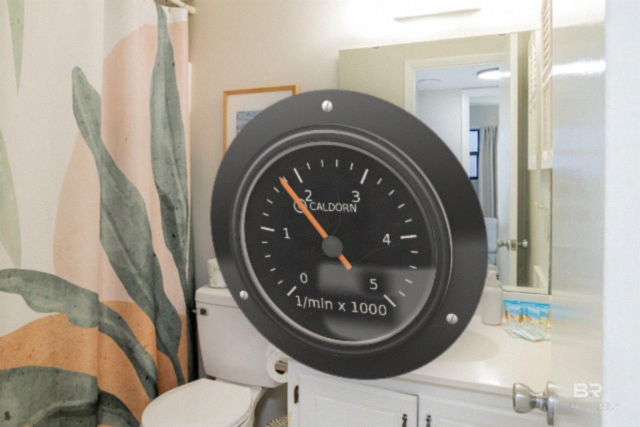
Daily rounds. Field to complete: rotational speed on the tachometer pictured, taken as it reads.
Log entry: 1800 rpm
